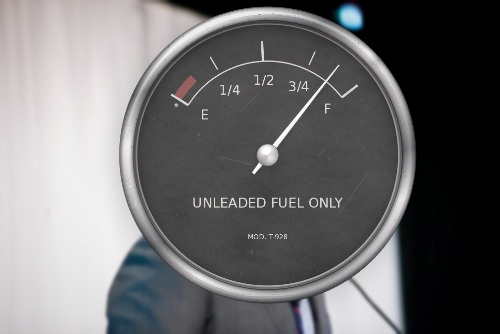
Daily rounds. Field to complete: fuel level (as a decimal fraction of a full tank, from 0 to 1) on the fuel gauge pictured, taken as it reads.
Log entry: 0.875
